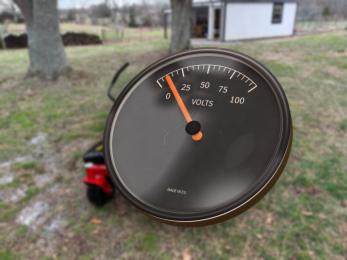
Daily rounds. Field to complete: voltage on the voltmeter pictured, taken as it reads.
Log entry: 10 V
